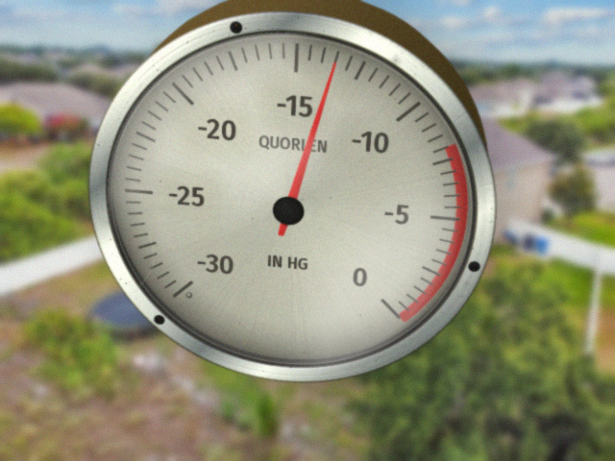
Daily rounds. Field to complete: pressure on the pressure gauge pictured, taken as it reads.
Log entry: -13.5 inHg
